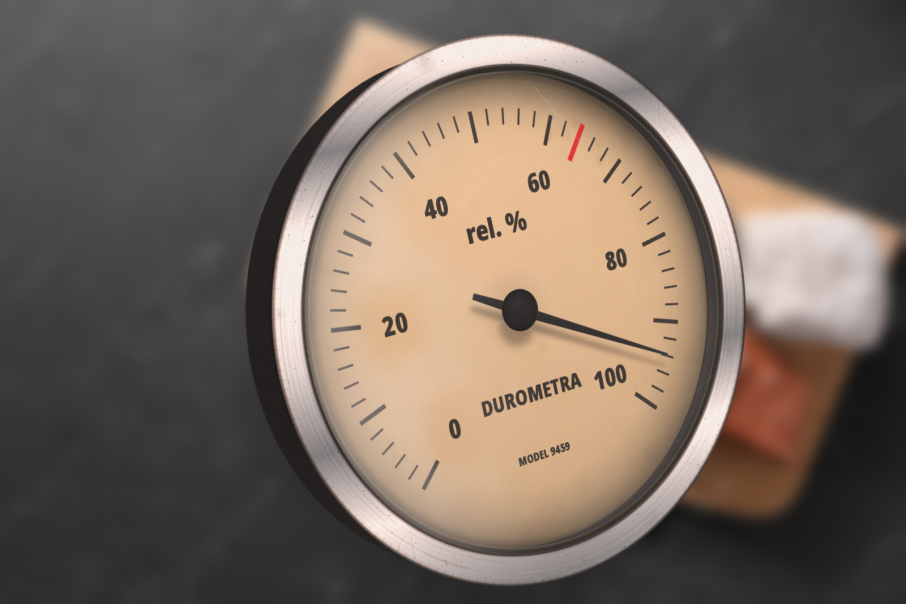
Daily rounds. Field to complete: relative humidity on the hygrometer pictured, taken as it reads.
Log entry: 94 %
